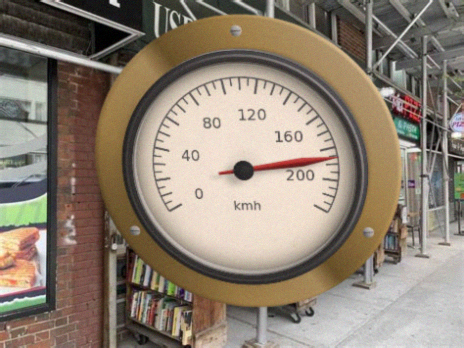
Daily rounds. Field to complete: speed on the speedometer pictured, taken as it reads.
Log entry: 185 km/h
